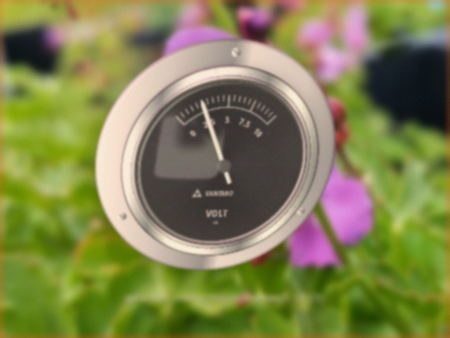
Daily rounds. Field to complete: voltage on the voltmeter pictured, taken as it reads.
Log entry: 2.5 V
